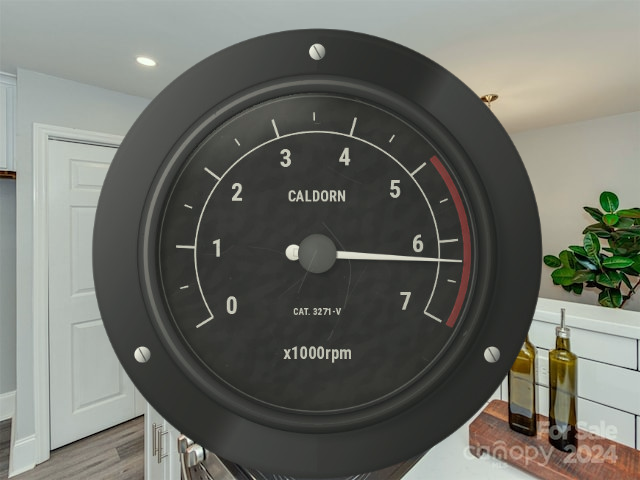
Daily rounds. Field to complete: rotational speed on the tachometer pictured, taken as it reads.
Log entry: 6250 rpm
